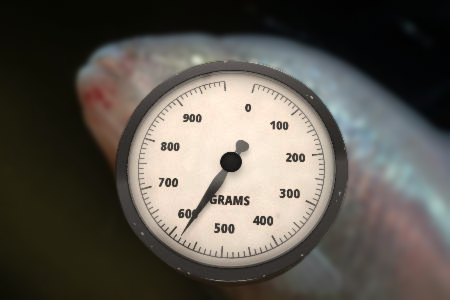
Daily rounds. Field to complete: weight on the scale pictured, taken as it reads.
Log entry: 580 g
